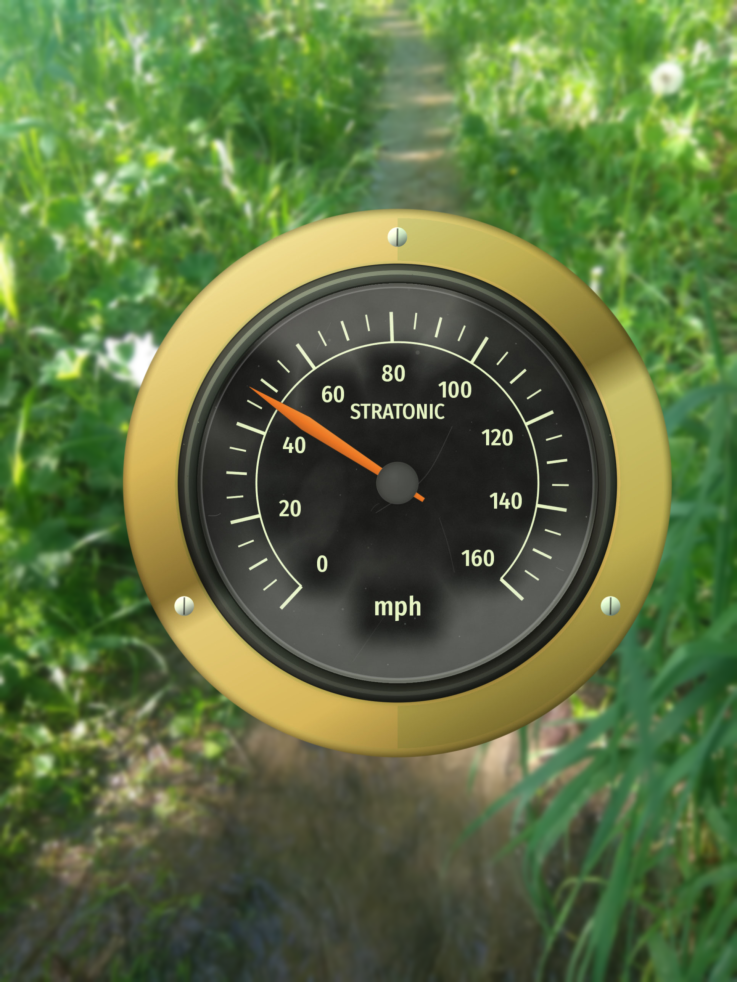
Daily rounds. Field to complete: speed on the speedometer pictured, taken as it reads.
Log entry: 47.5 mph
